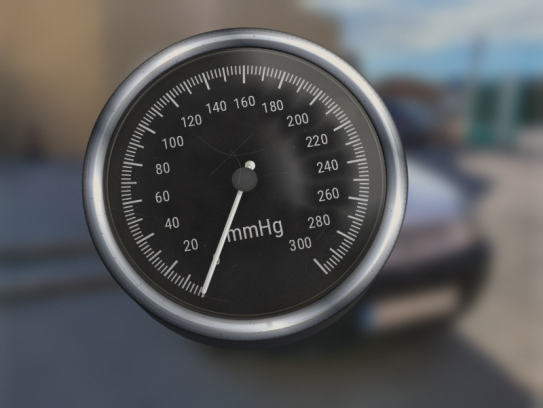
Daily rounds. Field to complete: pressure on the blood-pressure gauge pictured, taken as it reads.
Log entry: 0 mmHg
